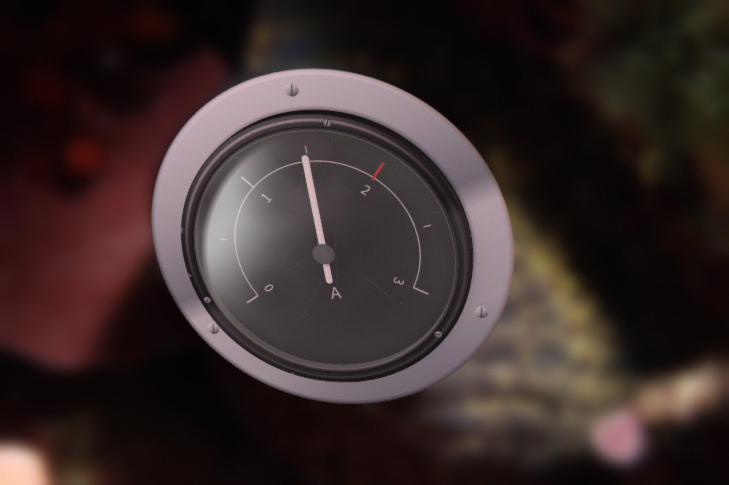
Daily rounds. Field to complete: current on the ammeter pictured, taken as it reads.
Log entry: 1.5 A
